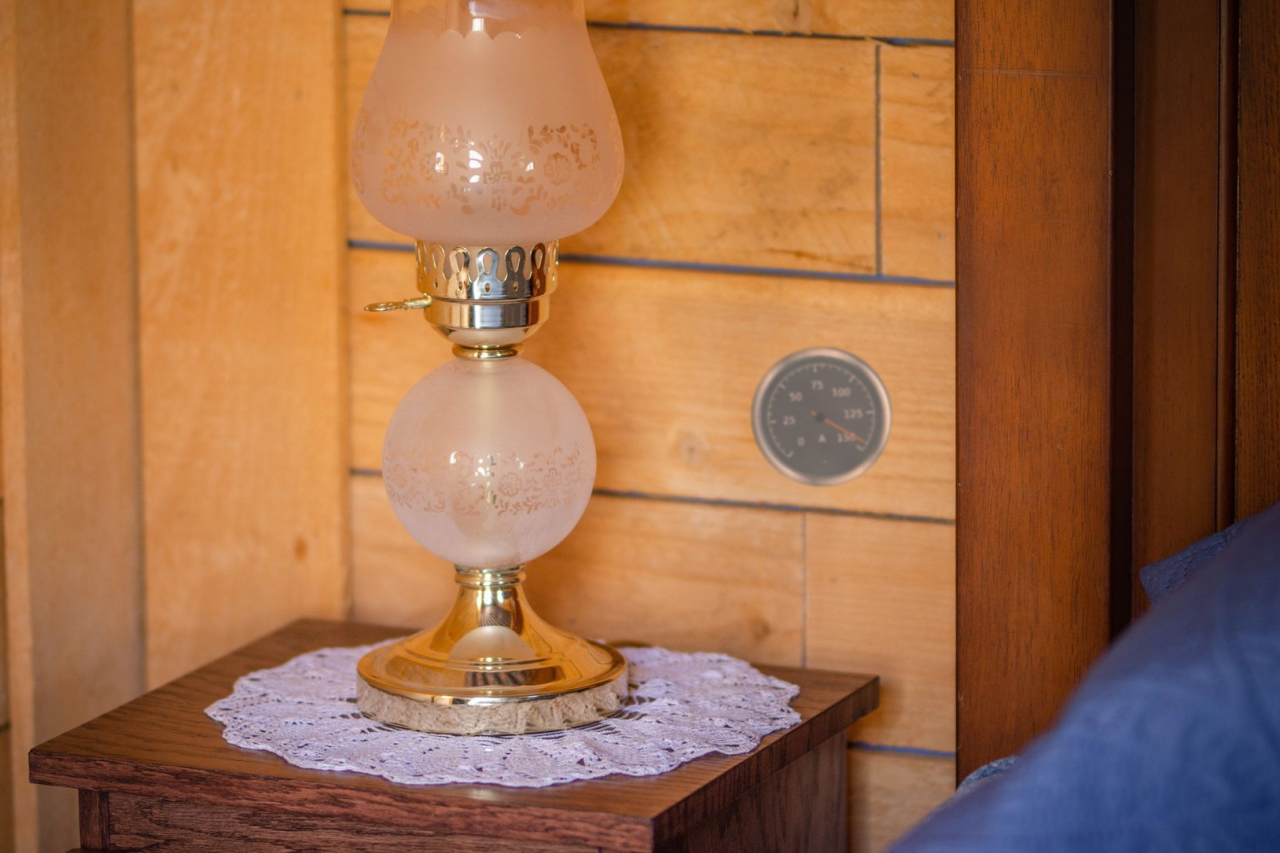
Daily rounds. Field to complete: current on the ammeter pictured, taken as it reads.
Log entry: 145 A
